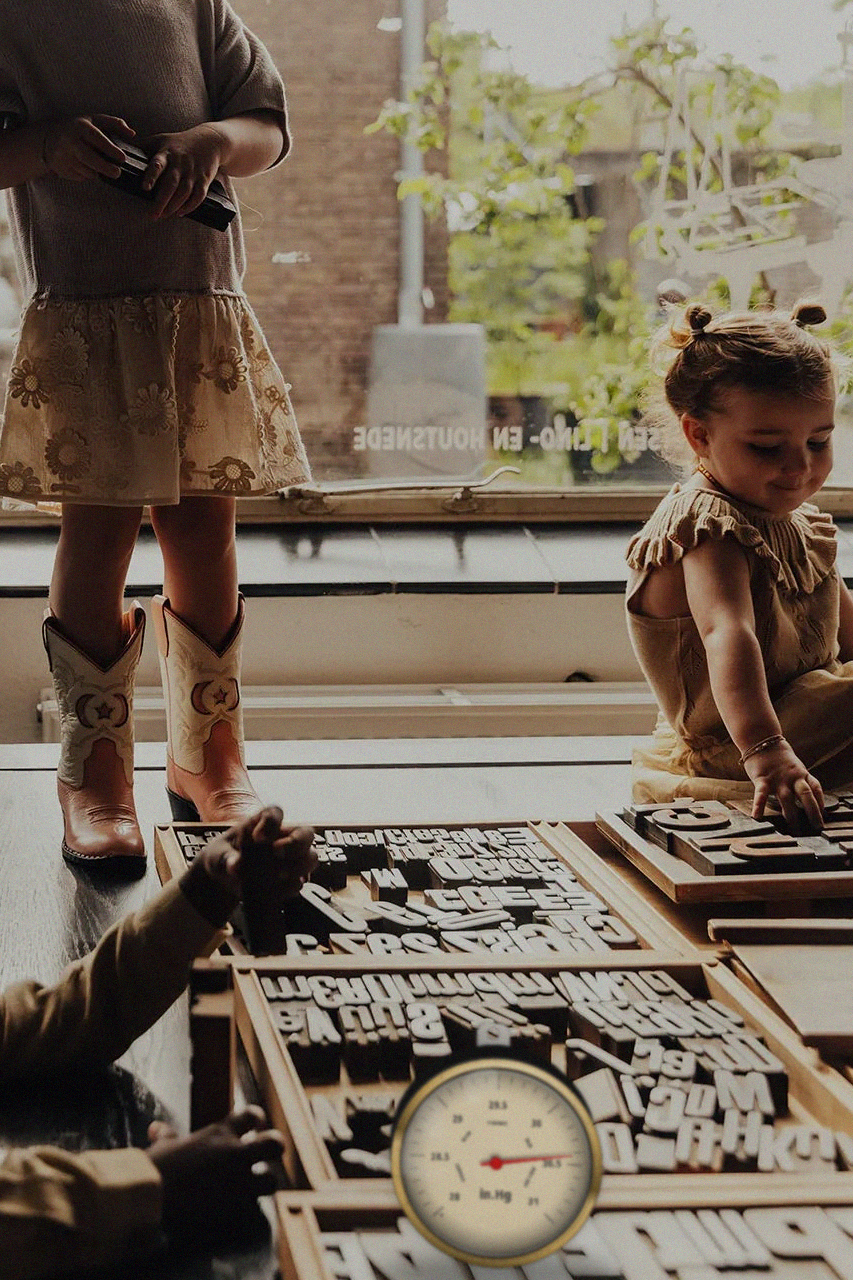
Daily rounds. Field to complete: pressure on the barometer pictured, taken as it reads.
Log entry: 30.4 inHg
